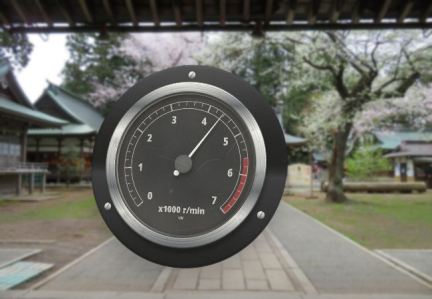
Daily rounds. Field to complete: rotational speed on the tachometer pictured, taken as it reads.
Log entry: 4400 rpm
